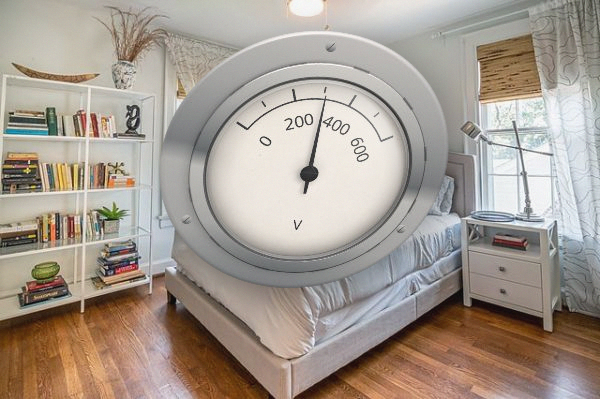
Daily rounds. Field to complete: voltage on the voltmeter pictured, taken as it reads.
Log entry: 300 V
